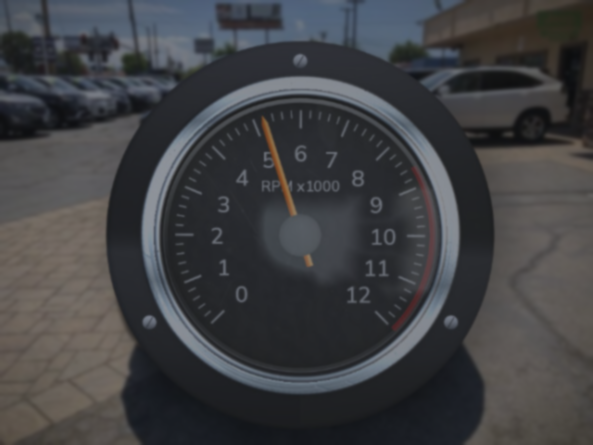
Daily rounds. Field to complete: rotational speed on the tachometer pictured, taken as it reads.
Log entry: 5200 rpm
